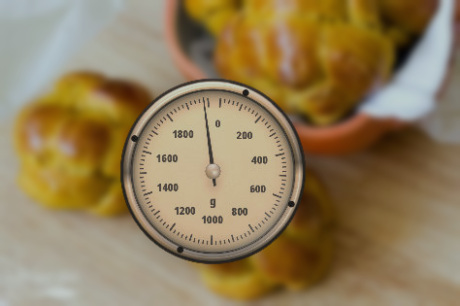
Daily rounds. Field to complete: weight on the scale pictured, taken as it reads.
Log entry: 1980 g
